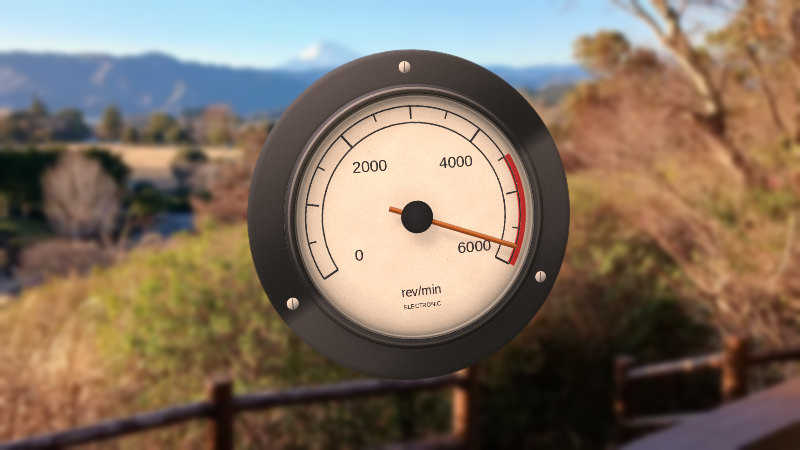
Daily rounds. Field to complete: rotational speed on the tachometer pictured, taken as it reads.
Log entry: 5750 rpm
